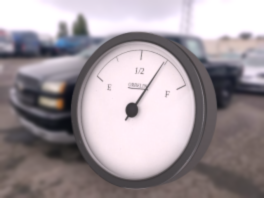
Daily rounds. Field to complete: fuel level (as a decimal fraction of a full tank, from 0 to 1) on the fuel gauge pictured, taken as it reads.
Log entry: 0.75
